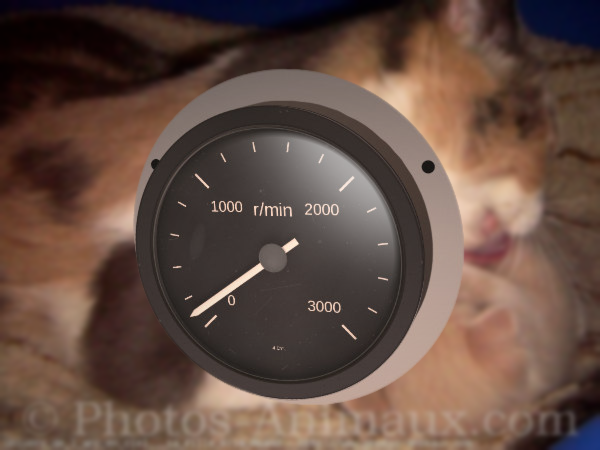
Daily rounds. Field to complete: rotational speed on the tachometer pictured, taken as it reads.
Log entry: 100 rpm
